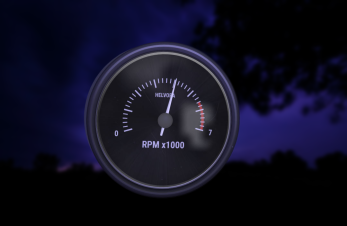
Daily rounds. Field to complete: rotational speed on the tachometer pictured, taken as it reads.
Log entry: 4000 rpm
